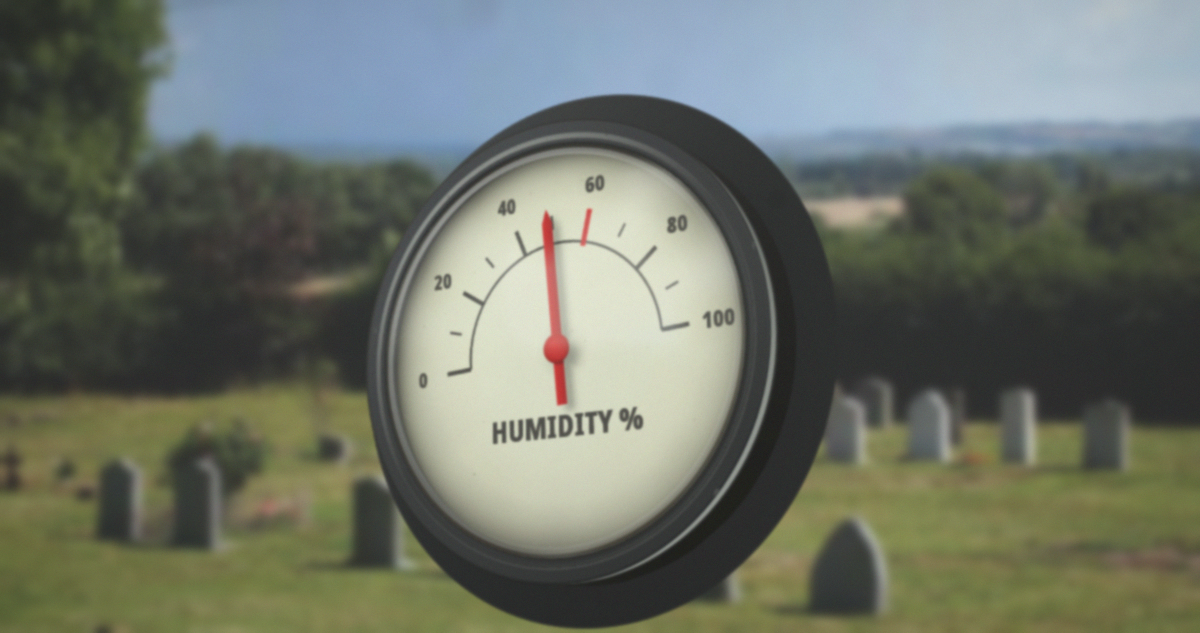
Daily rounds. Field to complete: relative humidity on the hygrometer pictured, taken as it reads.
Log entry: 50 %
